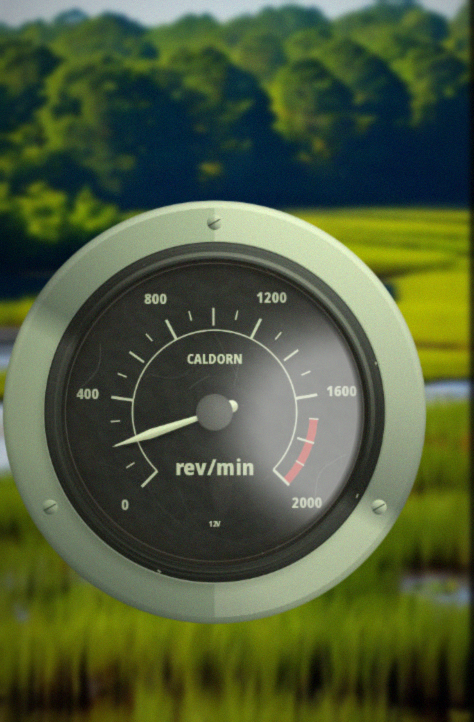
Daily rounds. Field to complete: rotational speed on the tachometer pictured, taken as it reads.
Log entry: 200 rpm
